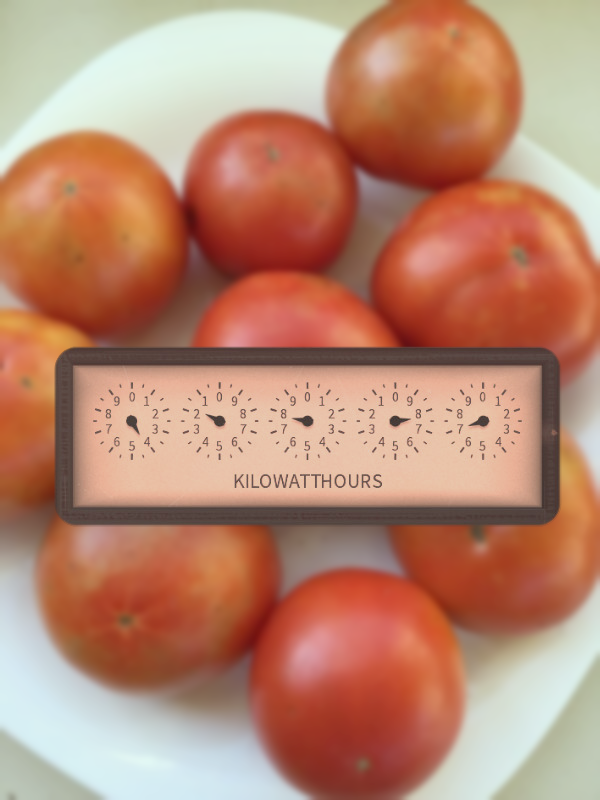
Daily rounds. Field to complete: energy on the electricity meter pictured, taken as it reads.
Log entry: 41777 kWh
